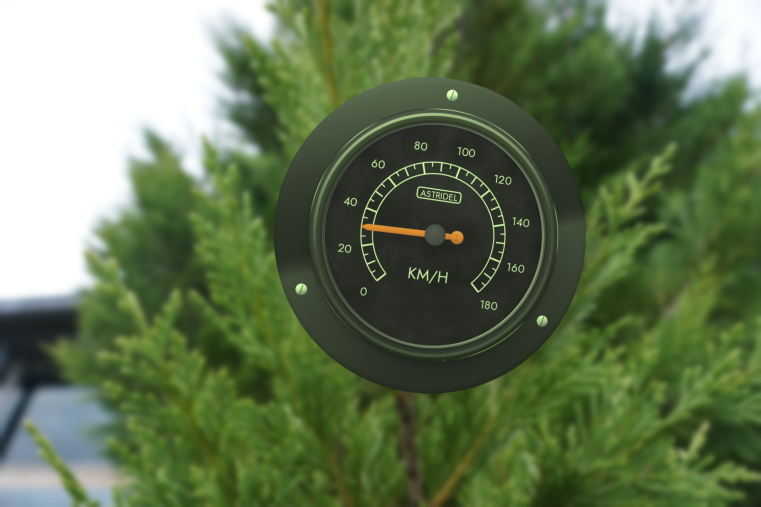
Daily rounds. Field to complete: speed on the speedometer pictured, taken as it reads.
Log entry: 30 km/h
